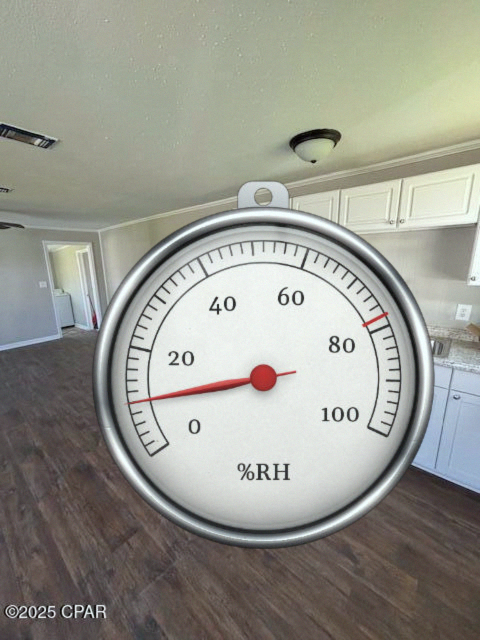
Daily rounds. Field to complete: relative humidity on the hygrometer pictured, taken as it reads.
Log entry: 10 %
